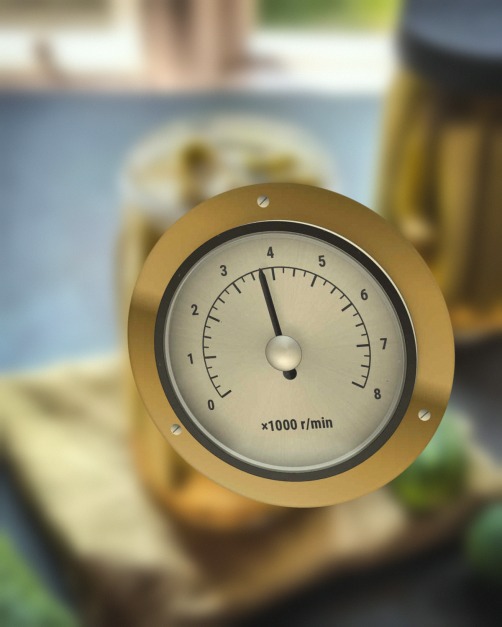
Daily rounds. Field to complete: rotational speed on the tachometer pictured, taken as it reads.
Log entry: 3750 rpm
